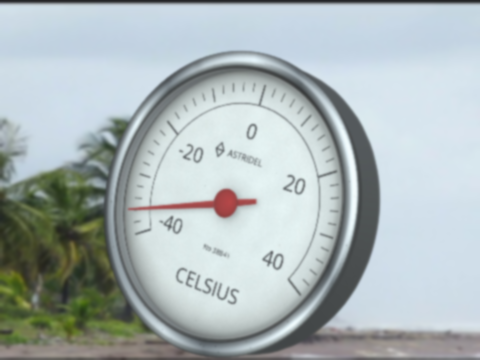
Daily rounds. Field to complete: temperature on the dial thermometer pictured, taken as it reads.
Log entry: -36 °C
